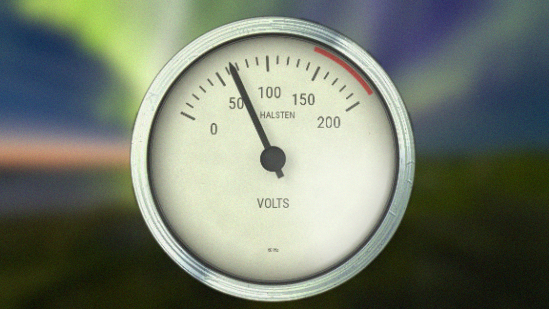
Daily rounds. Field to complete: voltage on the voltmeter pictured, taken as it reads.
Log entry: 65 V
